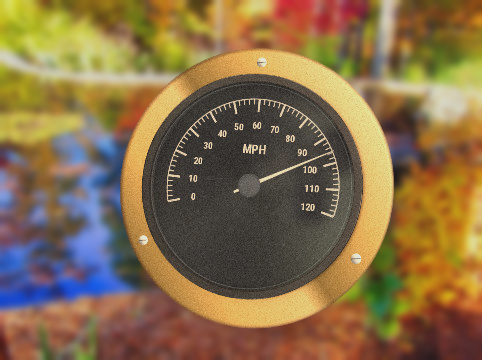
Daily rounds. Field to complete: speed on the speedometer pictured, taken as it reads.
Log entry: 96 mph
